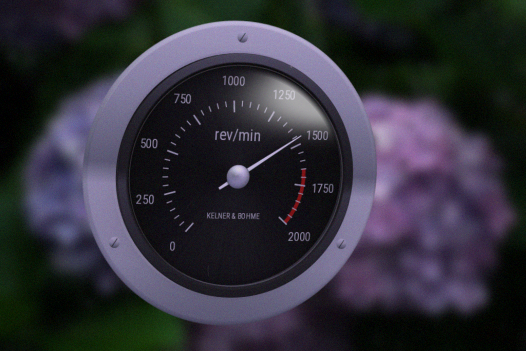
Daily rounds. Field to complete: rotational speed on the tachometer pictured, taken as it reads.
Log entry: 1450 rpm
